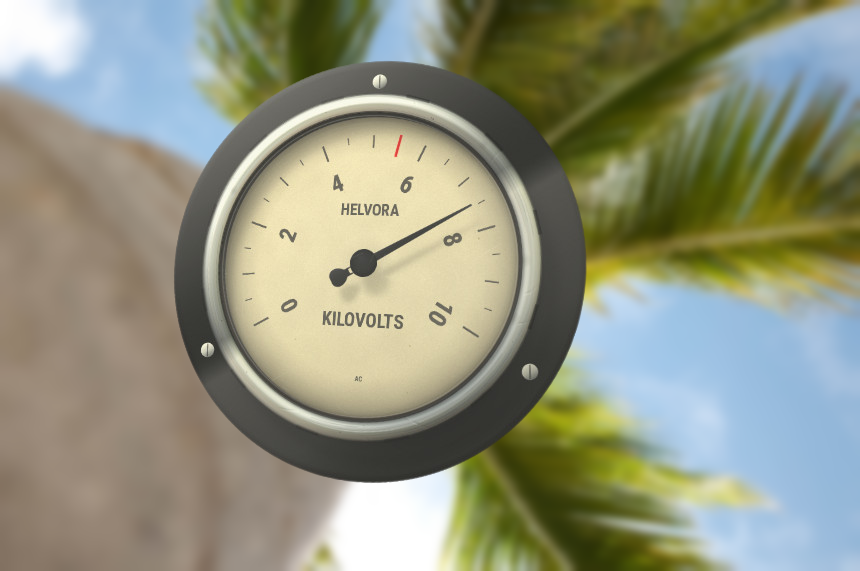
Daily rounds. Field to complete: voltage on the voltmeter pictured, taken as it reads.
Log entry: 7.5 kV
